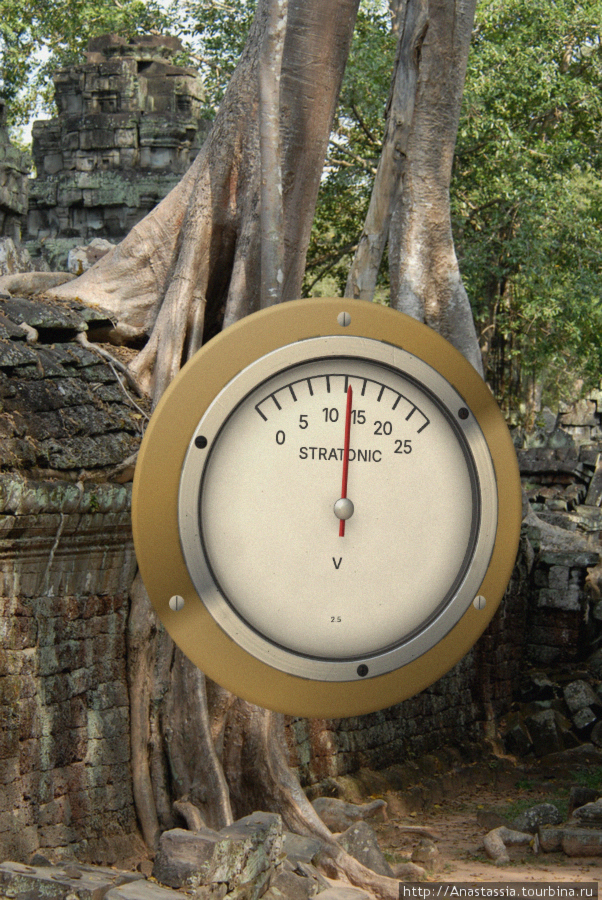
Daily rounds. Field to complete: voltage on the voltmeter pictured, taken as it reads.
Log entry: 12.5 V
